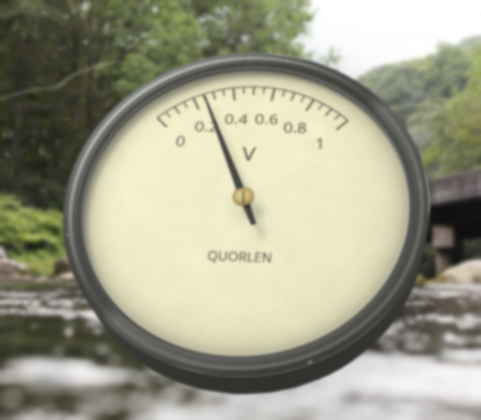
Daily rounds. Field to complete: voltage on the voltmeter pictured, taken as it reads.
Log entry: 0.25 V
